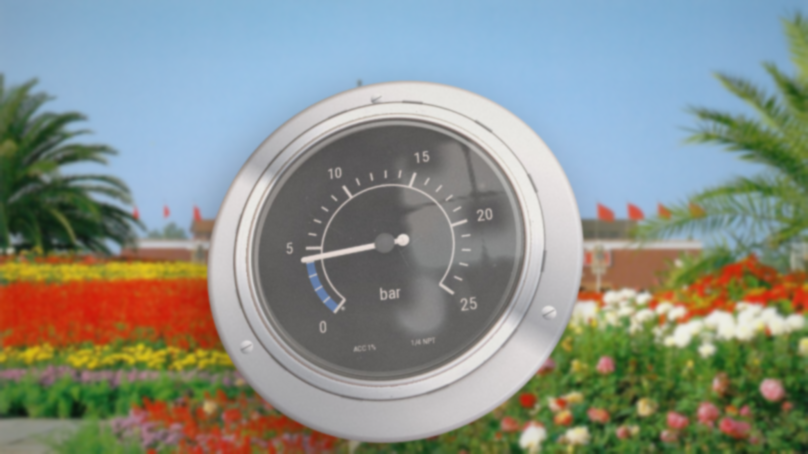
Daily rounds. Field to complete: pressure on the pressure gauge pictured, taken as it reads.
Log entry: 4 bar
